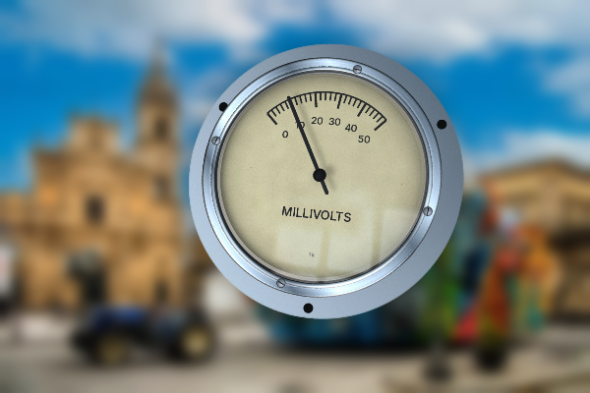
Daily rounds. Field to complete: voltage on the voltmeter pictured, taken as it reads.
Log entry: 10 mV
